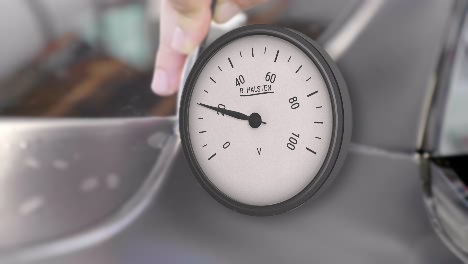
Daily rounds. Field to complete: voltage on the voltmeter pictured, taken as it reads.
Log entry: 20 V
